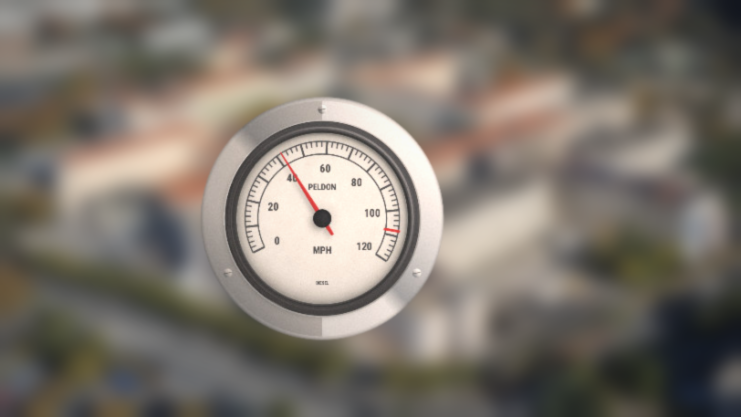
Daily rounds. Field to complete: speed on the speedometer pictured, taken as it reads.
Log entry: 42 mph
